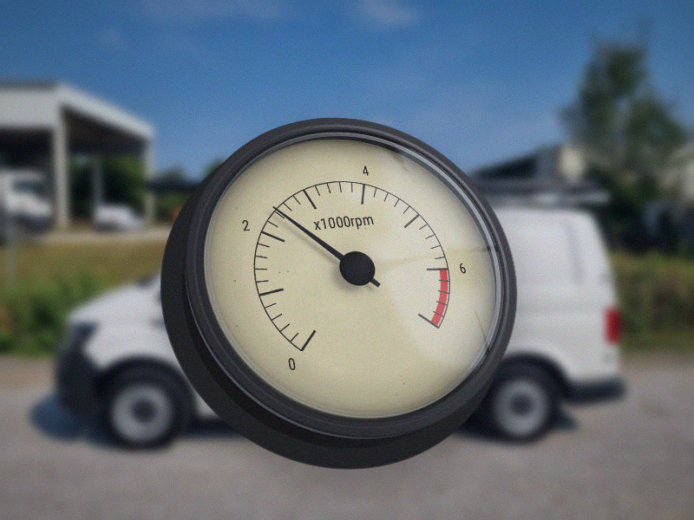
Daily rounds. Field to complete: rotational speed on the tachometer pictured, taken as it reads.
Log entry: 2400 rpm
